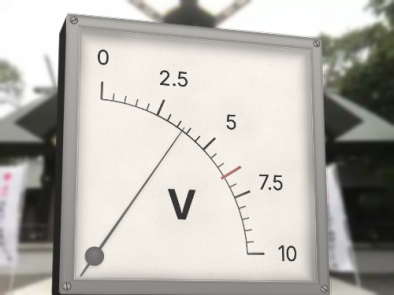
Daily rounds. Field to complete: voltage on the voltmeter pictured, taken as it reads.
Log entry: 3.75 V
